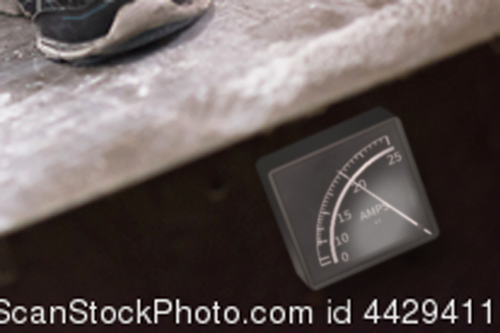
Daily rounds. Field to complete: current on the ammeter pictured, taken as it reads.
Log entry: 20 A
